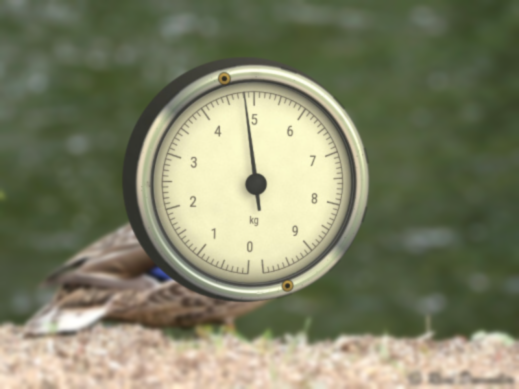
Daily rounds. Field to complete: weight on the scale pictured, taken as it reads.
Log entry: 4.8 kg
